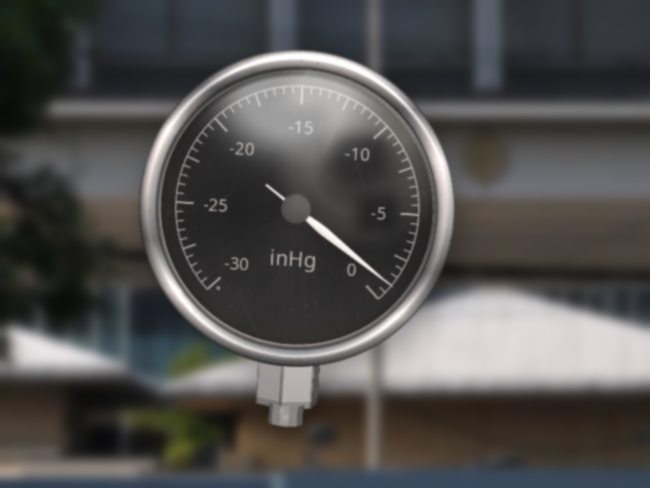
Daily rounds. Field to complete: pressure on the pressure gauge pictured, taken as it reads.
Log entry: -1 inHg
